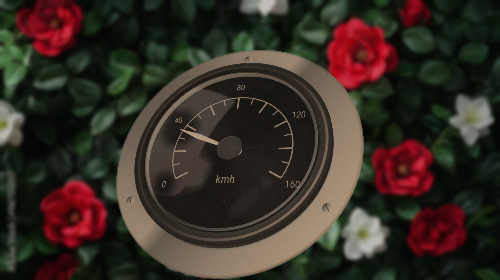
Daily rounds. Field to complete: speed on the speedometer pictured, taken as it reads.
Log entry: 35 km/h
